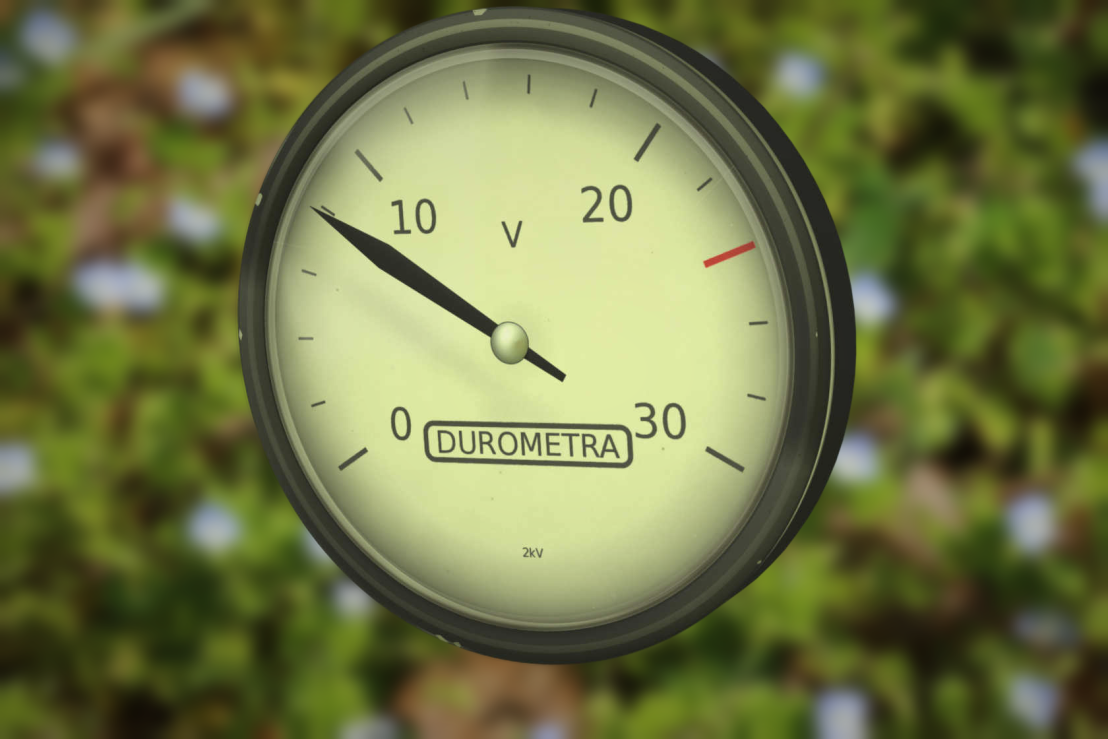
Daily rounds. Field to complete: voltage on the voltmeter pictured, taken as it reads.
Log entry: 8 V
